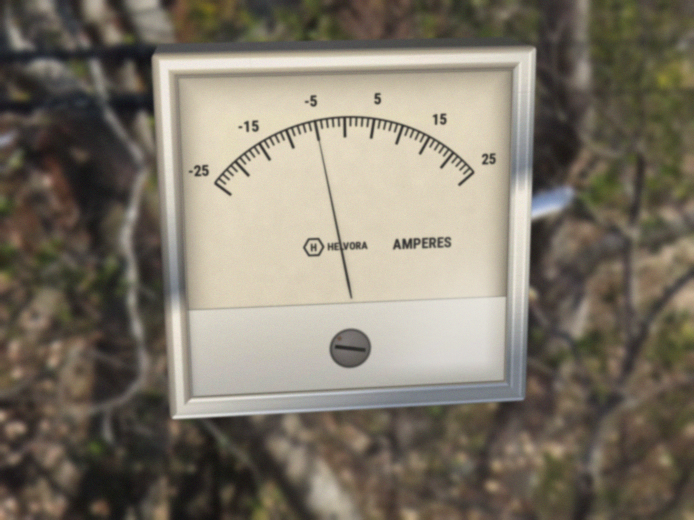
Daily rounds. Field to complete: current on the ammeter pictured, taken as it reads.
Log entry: -5 A
